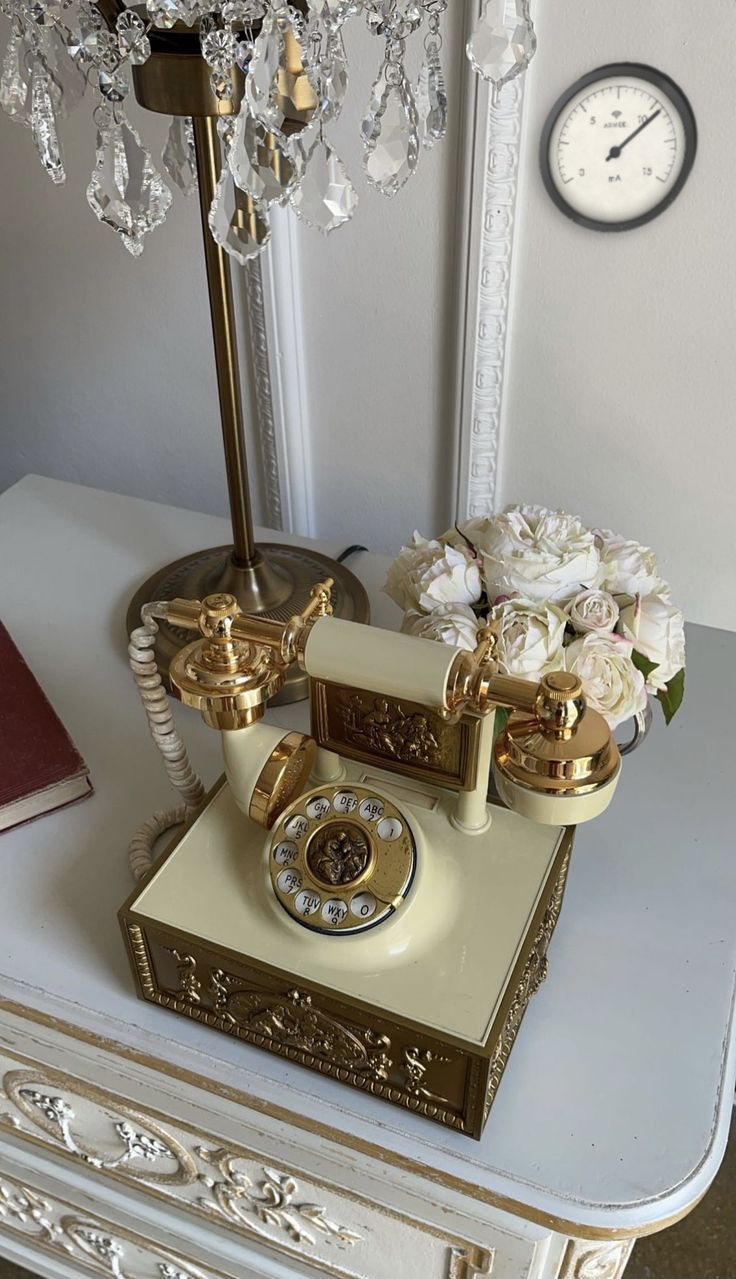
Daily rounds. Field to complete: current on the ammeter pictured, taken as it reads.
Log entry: 10.5 mA
